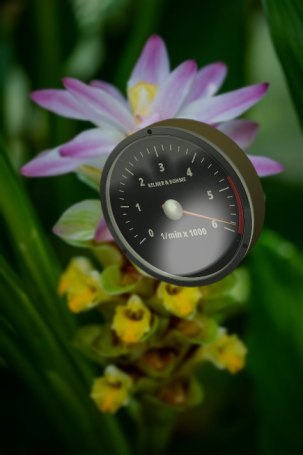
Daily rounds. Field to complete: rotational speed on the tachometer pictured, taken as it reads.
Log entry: 5800 rpm
